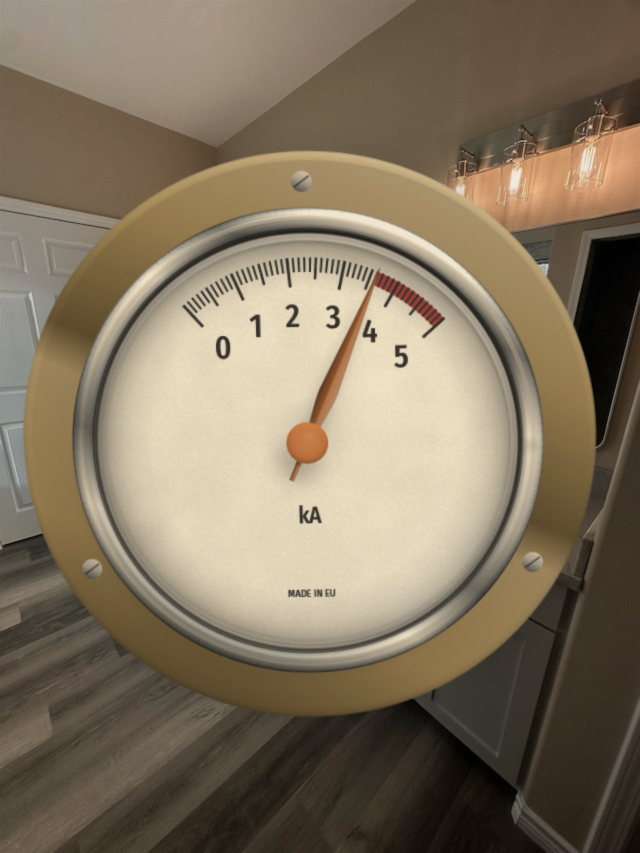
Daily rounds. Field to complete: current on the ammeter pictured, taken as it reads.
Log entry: 3.6 kA
